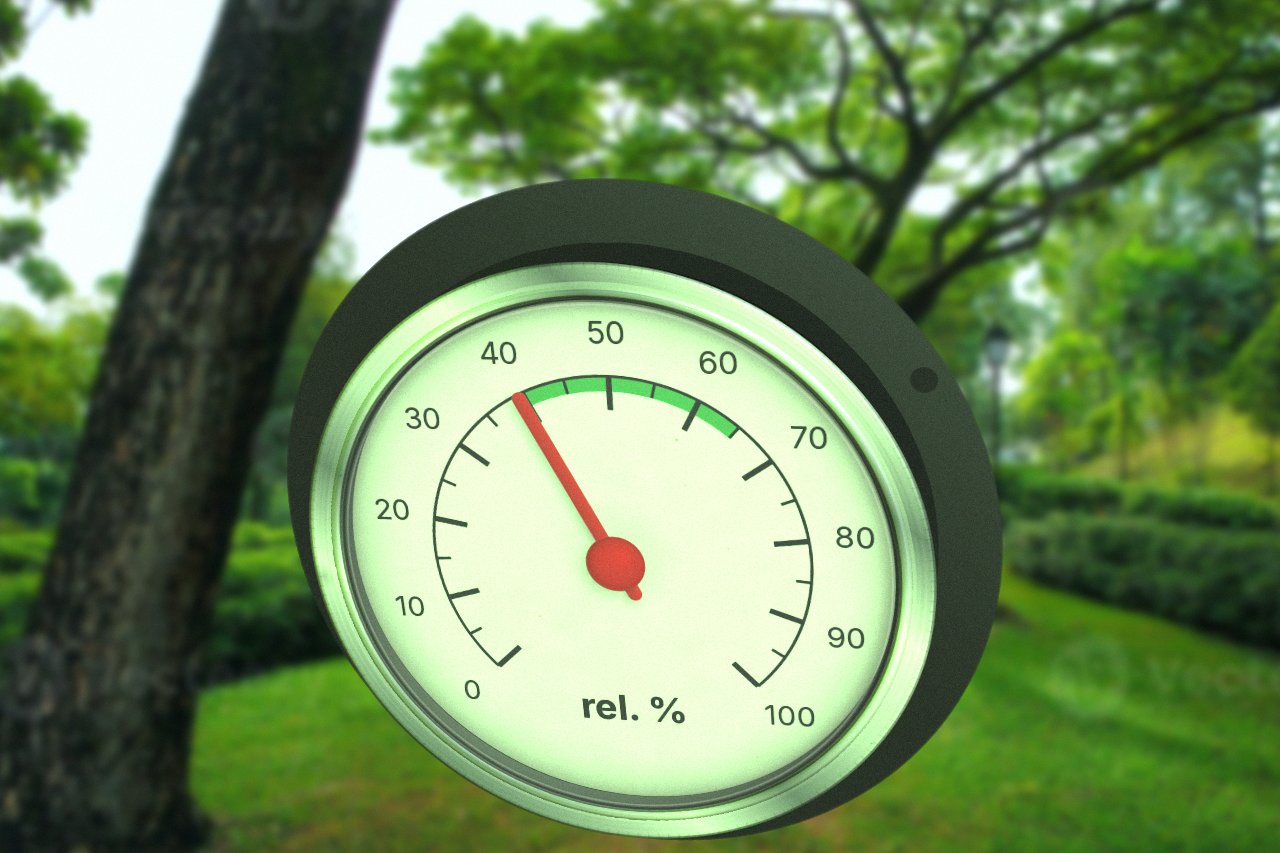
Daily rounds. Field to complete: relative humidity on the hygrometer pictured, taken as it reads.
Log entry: 40 %
